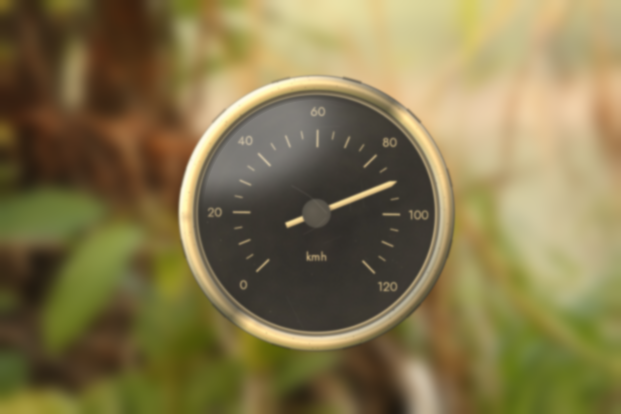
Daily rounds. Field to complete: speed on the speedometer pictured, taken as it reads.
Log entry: 90 km/h
